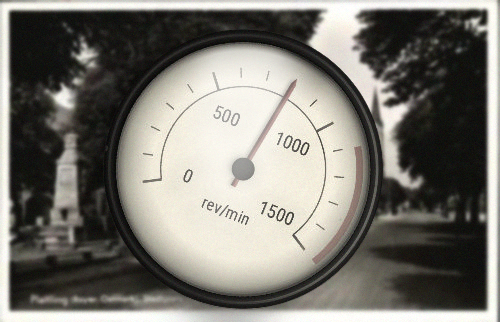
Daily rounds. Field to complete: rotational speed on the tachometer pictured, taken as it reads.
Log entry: 800 rpm
